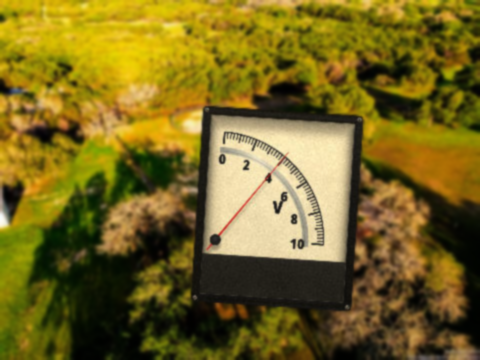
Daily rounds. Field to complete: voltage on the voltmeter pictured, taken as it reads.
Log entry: 4 V
